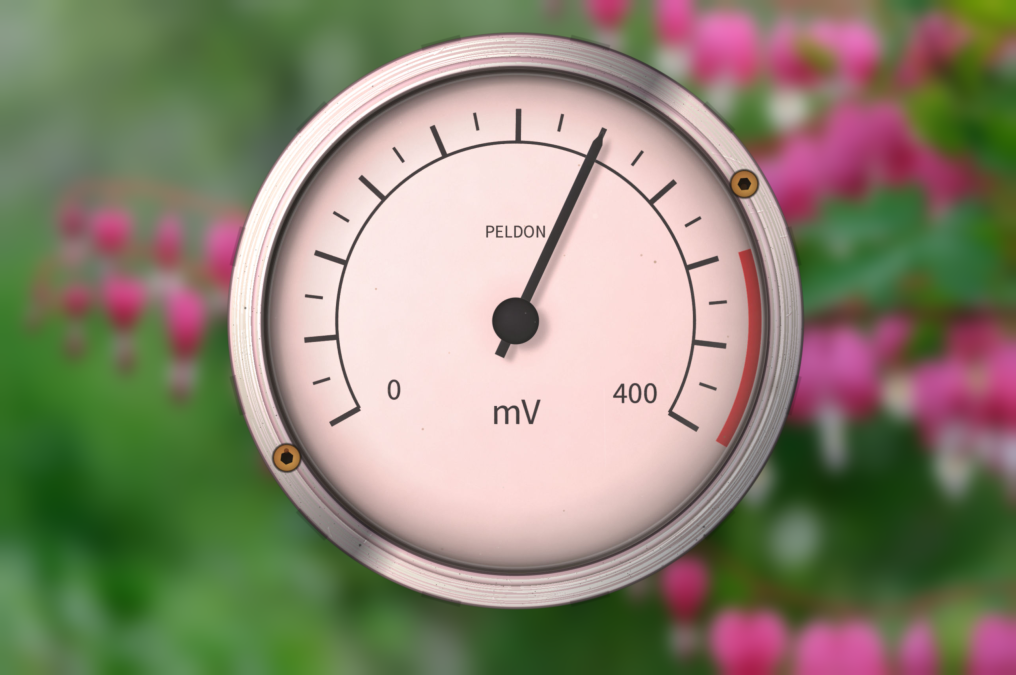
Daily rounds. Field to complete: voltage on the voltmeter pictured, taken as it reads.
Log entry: 240 mV
